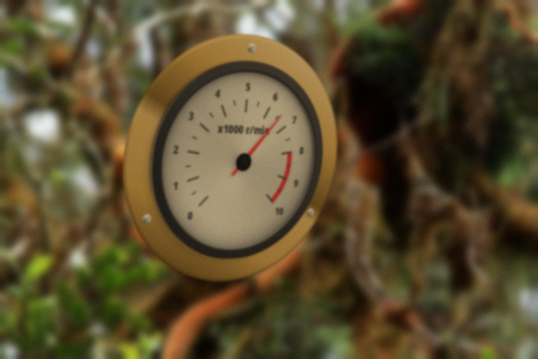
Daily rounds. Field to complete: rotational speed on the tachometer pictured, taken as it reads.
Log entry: 6500 rpm
